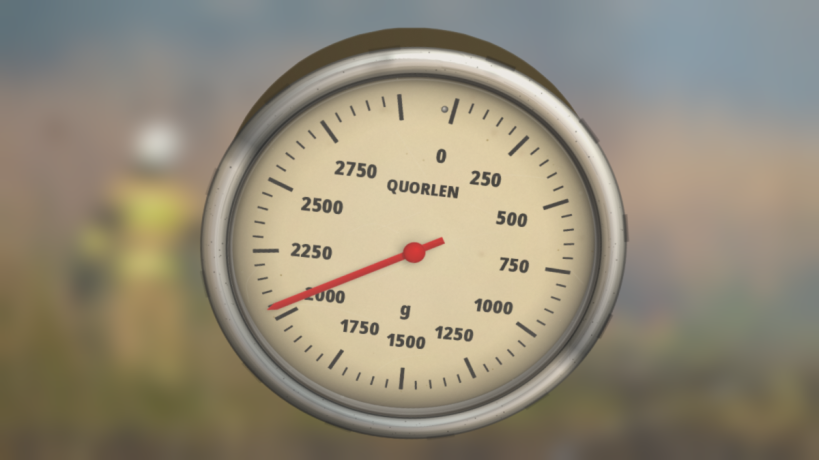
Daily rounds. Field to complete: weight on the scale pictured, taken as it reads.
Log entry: 2050 g
